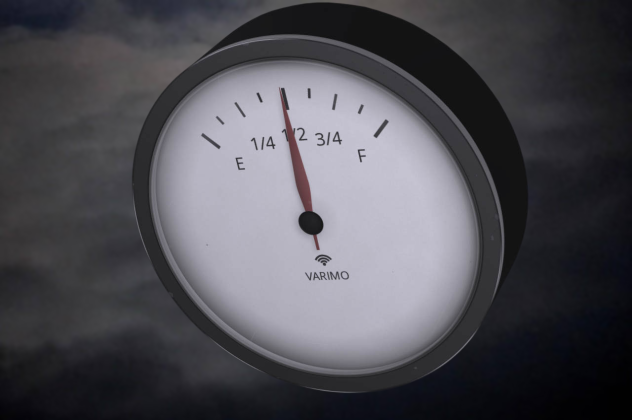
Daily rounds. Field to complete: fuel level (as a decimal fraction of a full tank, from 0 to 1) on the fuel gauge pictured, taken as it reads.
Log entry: 0.5
